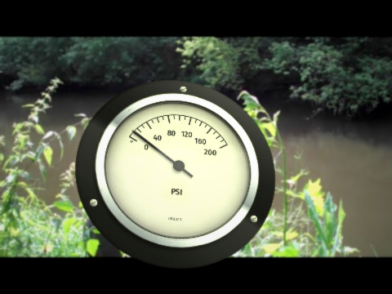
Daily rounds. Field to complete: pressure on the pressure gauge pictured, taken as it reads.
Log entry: 10 psi
